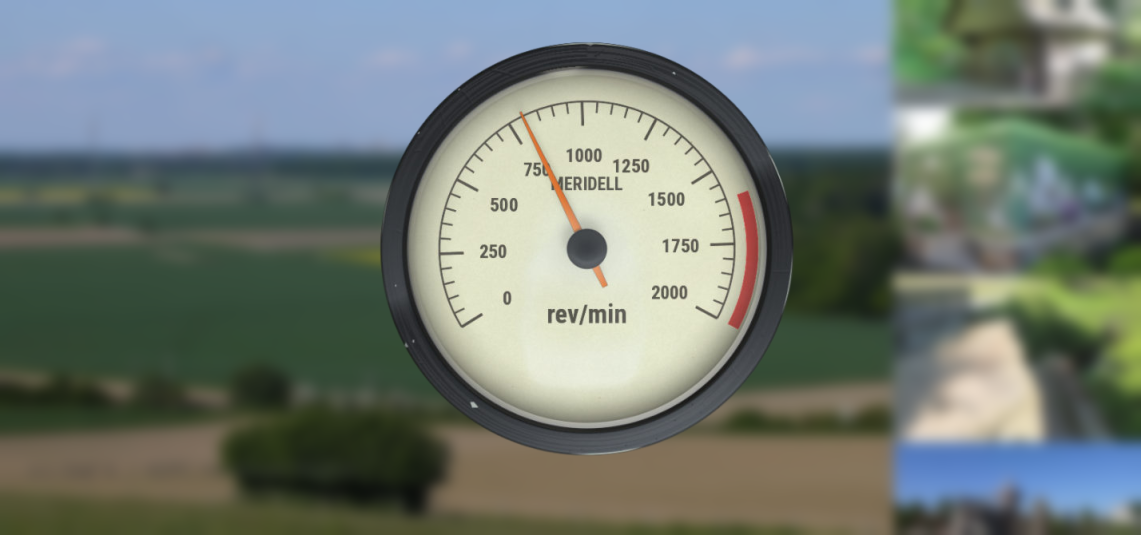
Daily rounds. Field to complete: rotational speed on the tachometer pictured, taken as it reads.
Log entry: 800 rpm
